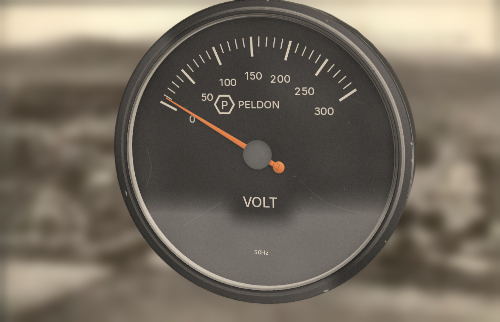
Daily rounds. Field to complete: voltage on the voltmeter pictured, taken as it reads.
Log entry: 10 V
